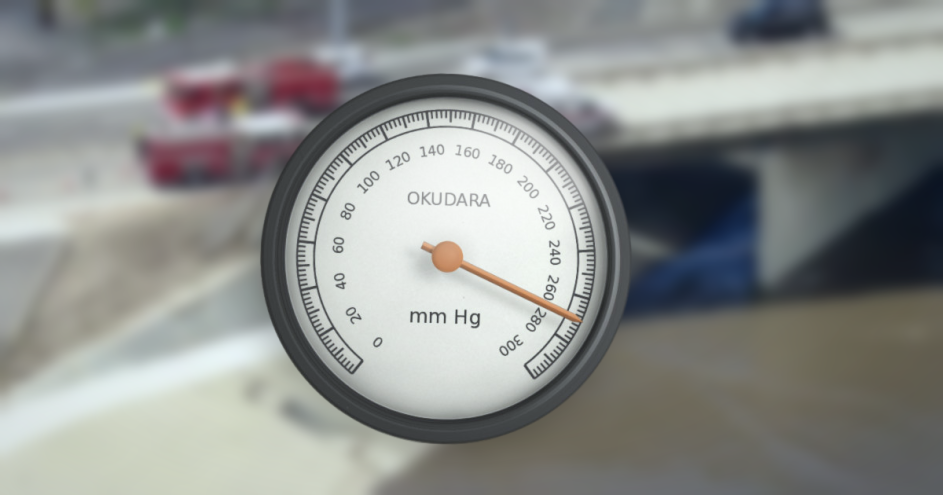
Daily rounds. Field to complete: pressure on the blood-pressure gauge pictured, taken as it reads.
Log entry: 270 mmHg
